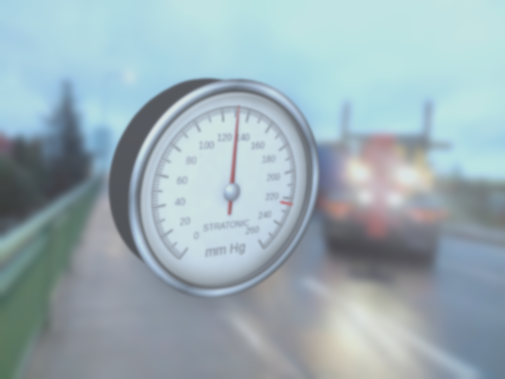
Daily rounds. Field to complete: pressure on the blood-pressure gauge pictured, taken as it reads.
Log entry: 130 mmHg
